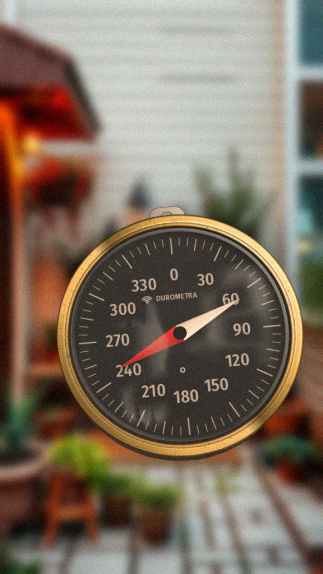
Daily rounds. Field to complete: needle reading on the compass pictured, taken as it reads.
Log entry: 245 °
